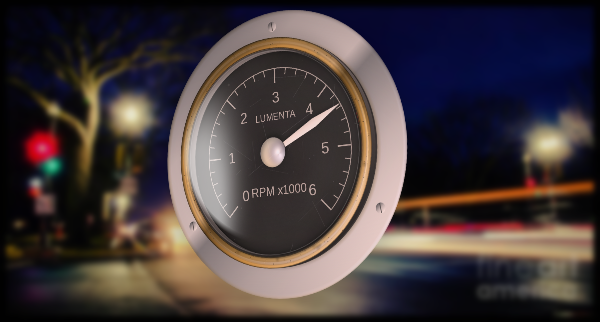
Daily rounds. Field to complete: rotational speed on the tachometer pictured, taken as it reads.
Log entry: 4400 rpm
